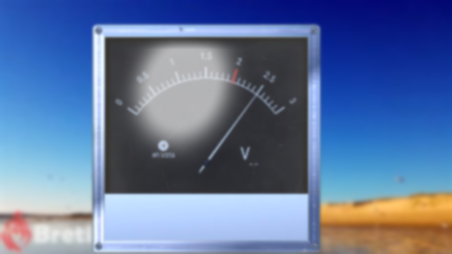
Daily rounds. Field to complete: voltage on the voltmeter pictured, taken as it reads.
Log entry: 2.5 V
